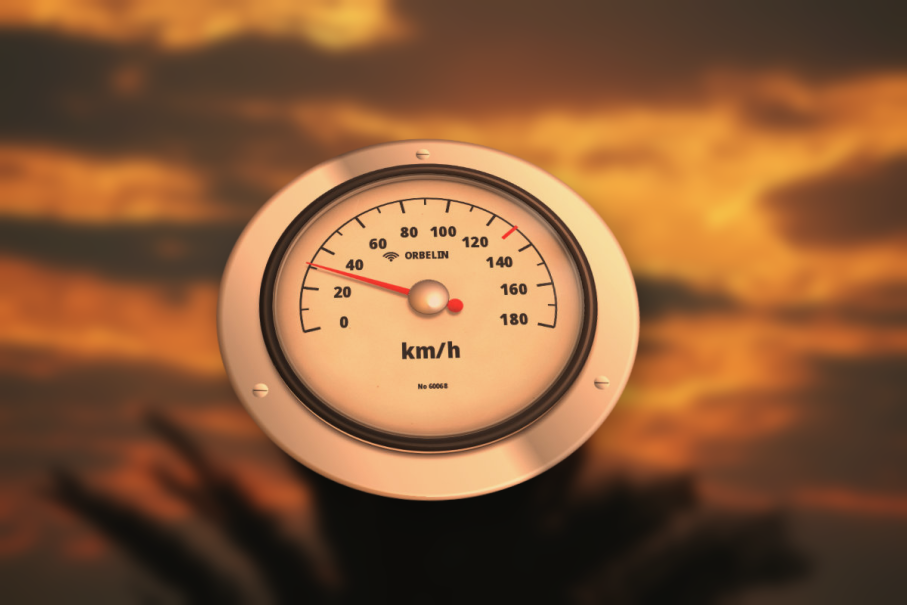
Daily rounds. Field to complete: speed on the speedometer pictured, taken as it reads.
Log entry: 30 km/h
